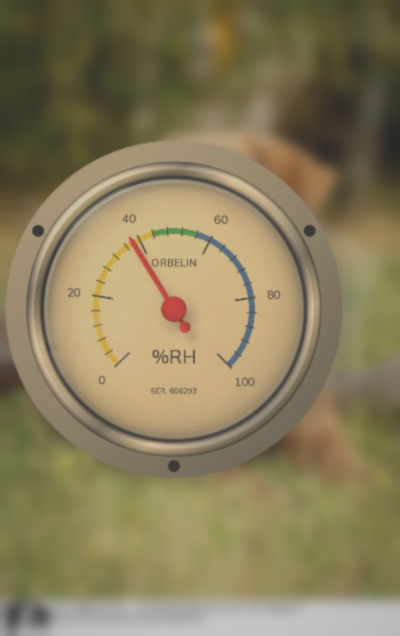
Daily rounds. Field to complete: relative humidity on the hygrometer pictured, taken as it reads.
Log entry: 38 %
